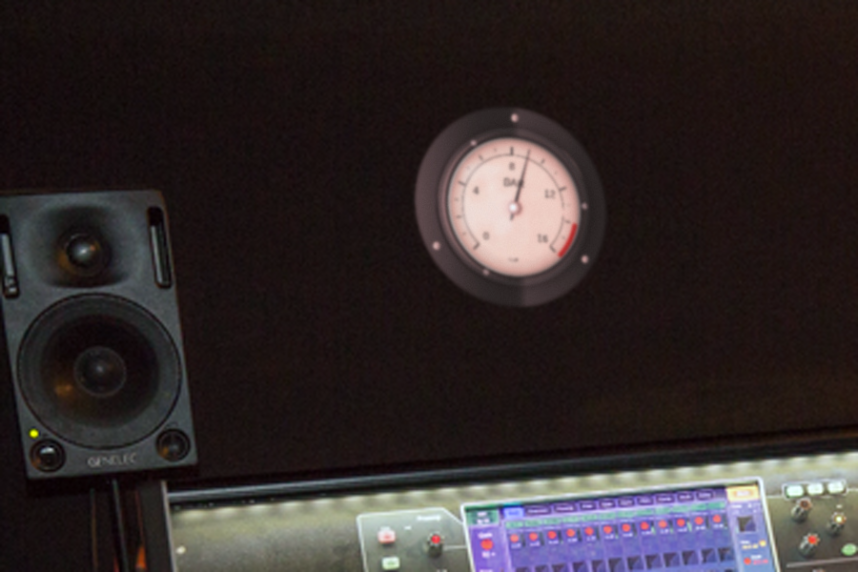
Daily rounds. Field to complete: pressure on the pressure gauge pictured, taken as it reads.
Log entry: 9 bar
